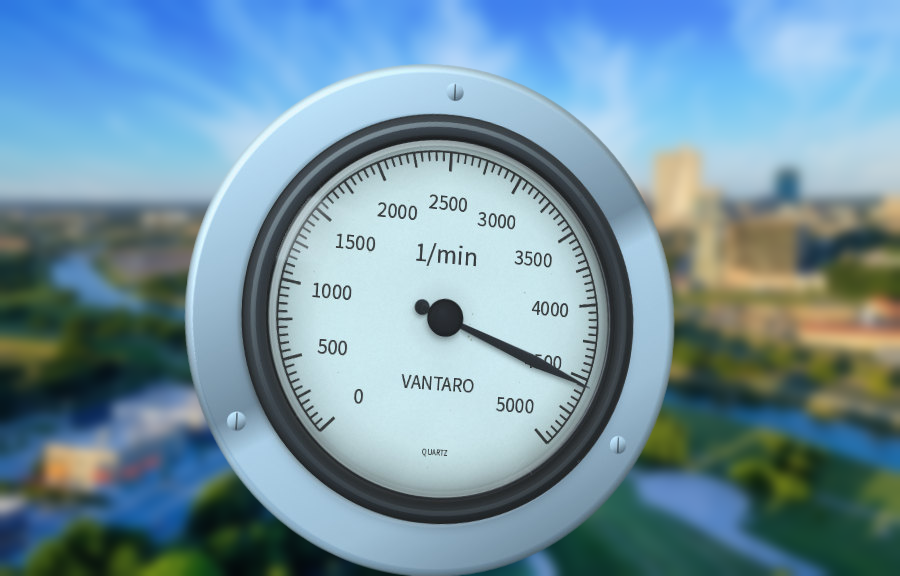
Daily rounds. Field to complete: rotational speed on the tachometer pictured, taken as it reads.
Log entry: 4550 rpm
